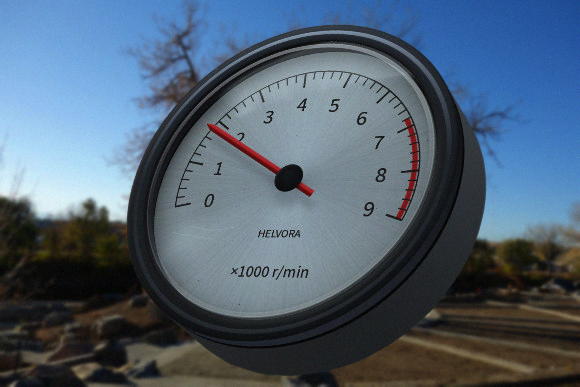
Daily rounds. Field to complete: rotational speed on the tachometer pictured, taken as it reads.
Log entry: 1800 rpm
